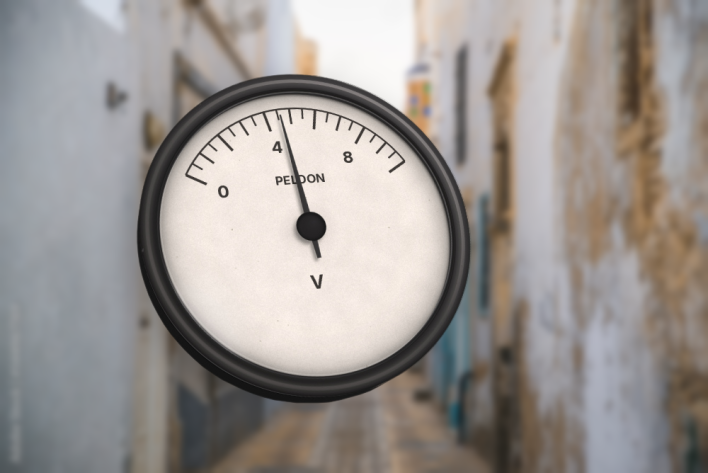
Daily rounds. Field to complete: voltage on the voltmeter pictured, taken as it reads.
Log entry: 4.5 V
